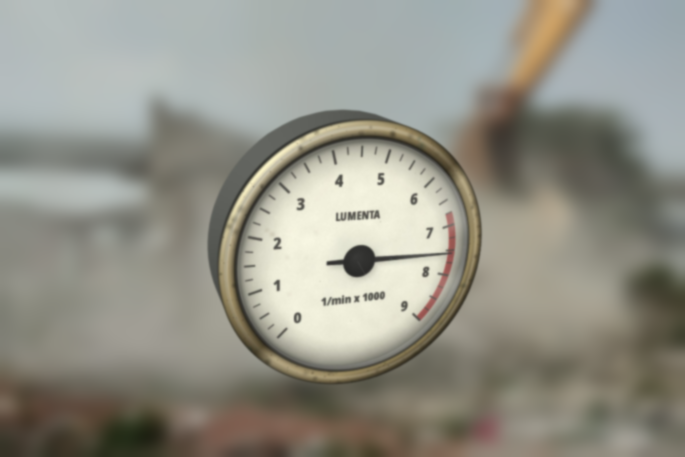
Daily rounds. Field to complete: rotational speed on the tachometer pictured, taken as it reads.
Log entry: 7500 rpm
